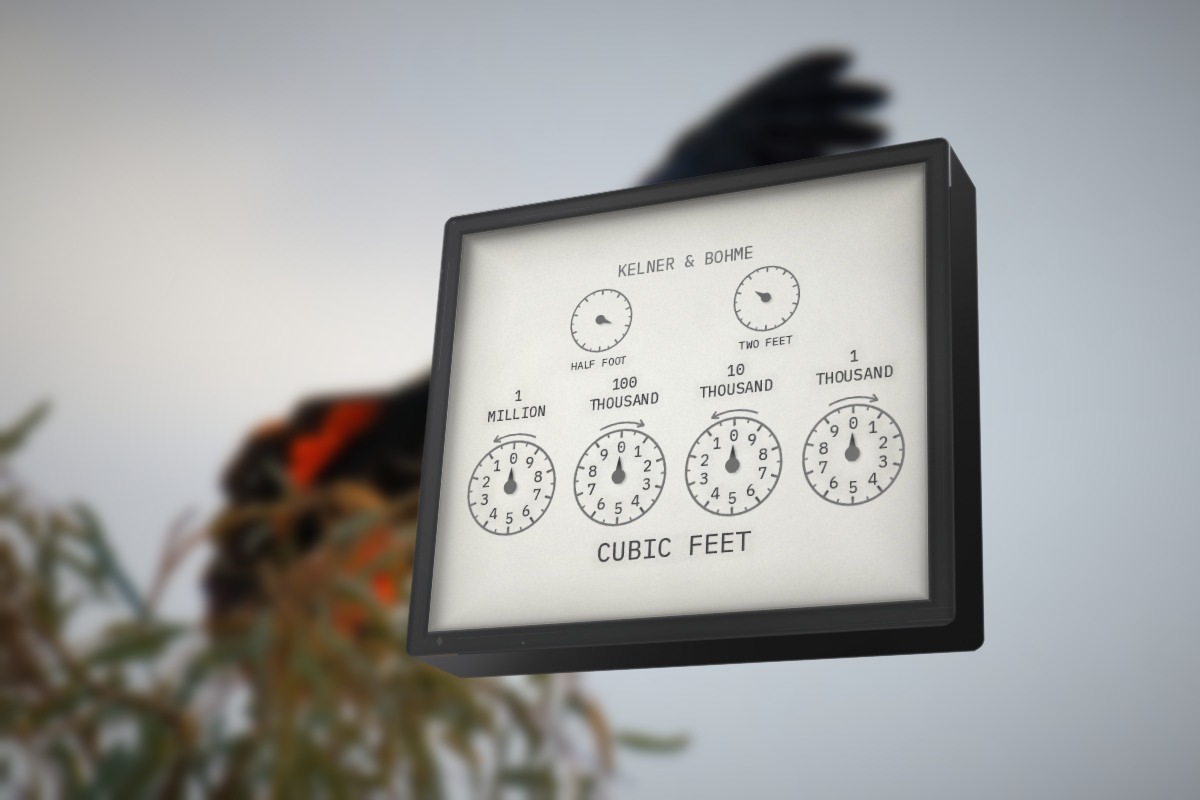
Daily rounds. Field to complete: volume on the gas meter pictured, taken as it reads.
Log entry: 0 ft³
